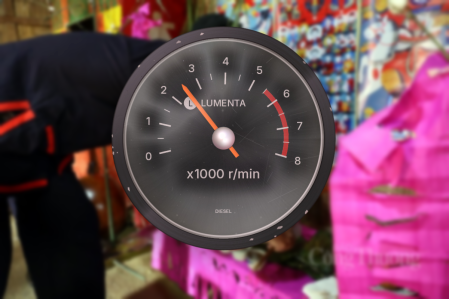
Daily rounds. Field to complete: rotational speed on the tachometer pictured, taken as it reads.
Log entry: 2500 rpm
